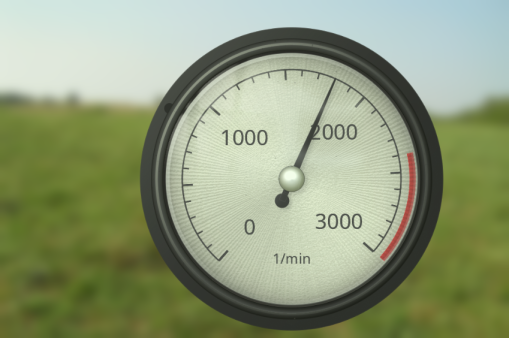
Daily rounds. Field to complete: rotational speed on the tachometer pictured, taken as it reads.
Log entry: 1800 rpm
